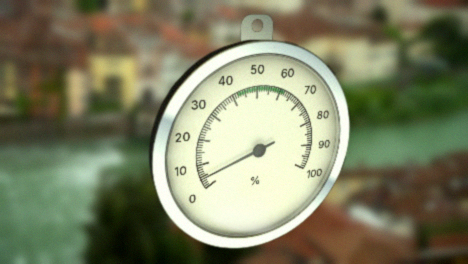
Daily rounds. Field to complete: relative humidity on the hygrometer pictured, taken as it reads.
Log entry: 5 %
